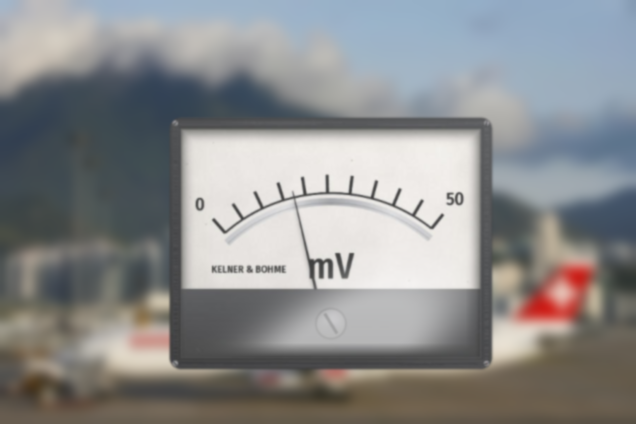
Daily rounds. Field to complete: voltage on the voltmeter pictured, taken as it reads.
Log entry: 17.5 mV
